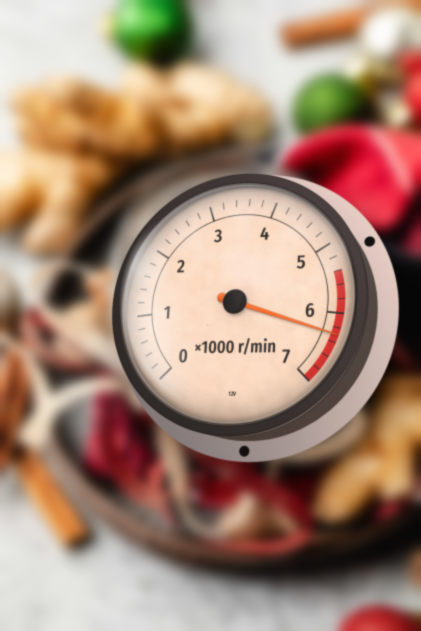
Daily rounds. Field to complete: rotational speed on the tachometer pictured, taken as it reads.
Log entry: 6300 rpm
